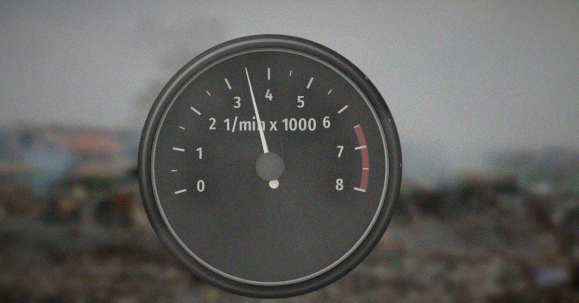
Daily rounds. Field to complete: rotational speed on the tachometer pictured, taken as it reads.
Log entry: 3500 rpm
